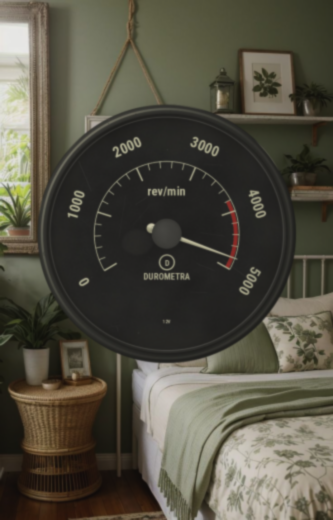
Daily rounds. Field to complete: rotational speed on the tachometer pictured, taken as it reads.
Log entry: 4800 rpm
